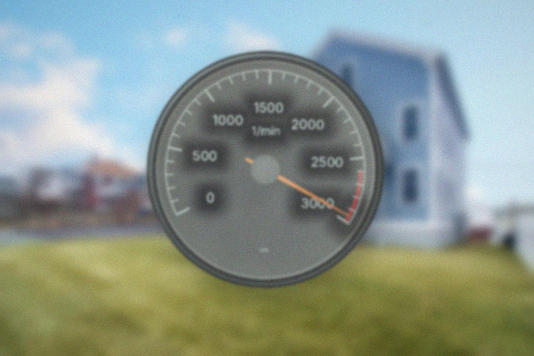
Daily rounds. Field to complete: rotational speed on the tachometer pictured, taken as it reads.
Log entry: 2950 rpm
